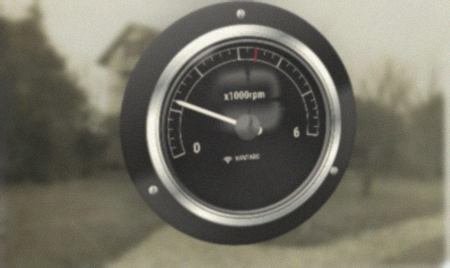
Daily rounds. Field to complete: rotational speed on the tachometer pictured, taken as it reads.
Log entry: 1200 rpm
